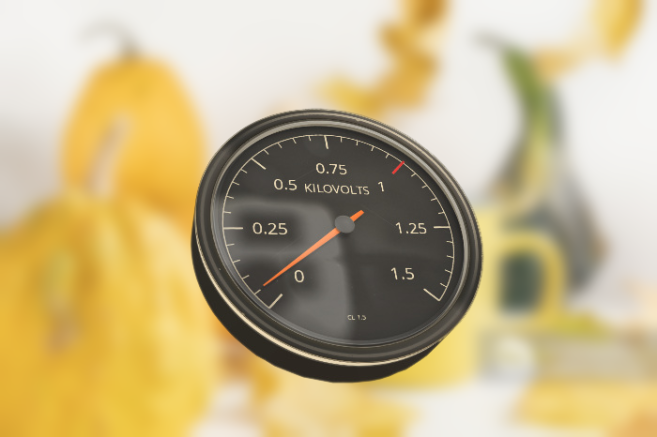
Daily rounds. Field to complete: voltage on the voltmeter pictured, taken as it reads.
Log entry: 0.05 kV
